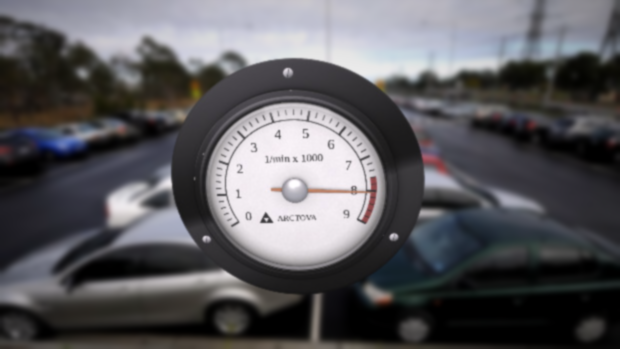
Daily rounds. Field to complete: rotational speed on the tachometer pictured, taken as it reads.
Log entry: 8000 rpm
